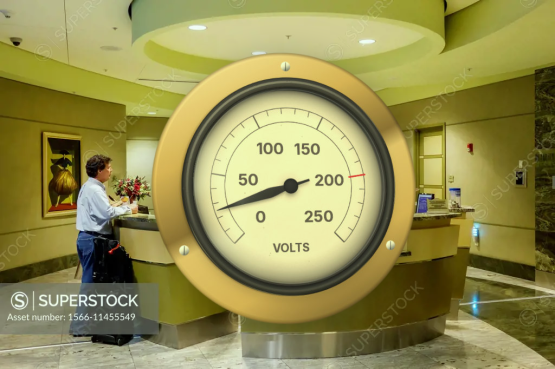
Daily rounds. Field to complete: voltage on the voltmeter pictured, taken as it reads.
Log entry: 25 V
